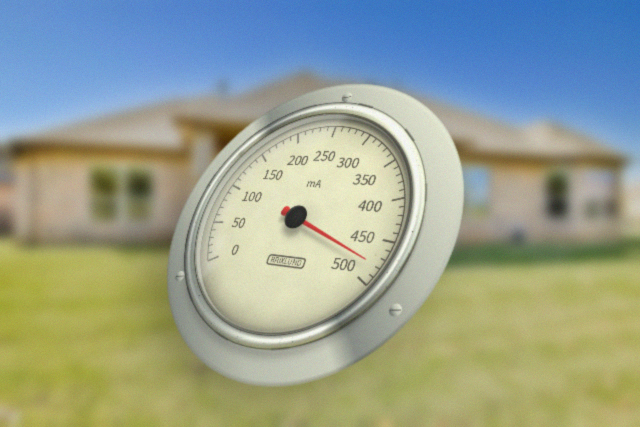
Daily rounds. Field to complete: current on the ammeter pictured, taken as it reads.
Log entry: 480 mA
